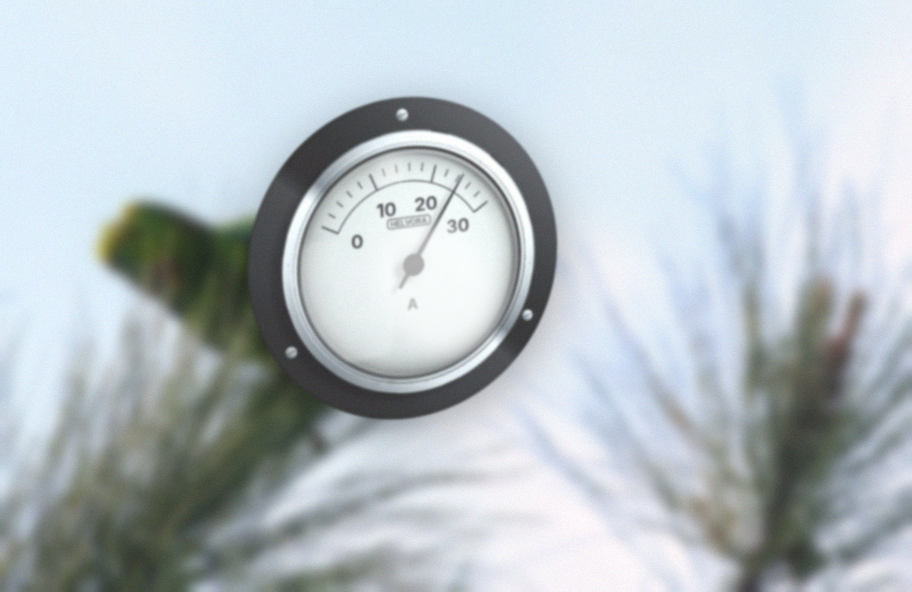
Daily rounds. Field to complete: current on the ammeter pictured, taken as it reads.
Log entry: 24 A
